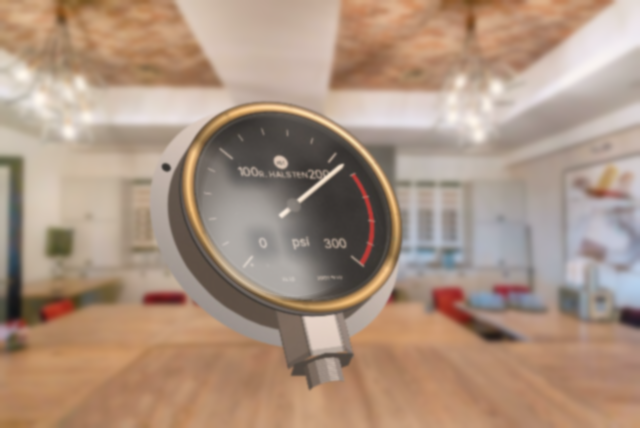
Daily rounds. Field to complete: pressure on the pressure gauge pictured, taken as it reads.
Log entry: 210 psi
